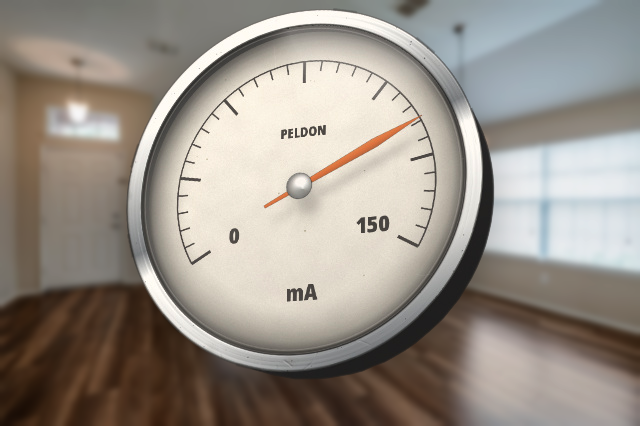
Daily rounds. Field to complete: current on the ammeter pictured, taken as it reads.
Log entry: 115 mA
